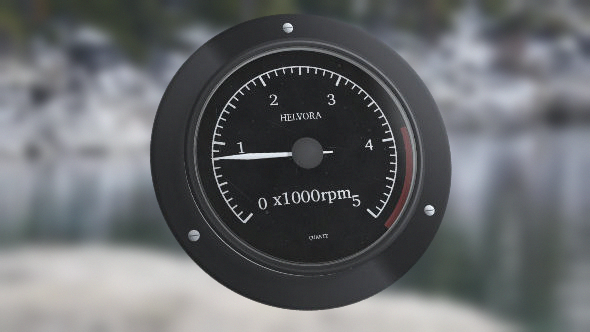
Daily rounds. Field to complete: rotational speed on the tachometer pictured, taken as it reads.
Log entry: 800 rpm
